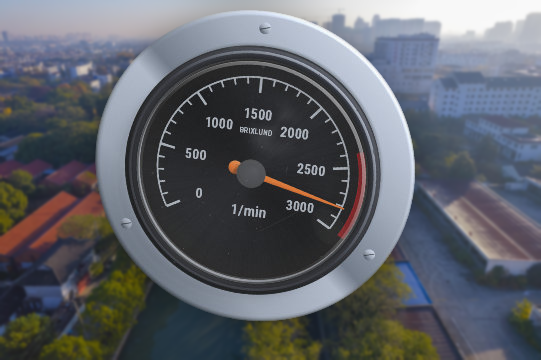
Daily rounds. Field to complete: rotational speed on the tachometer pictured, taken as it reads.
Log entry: 2800 rpm
